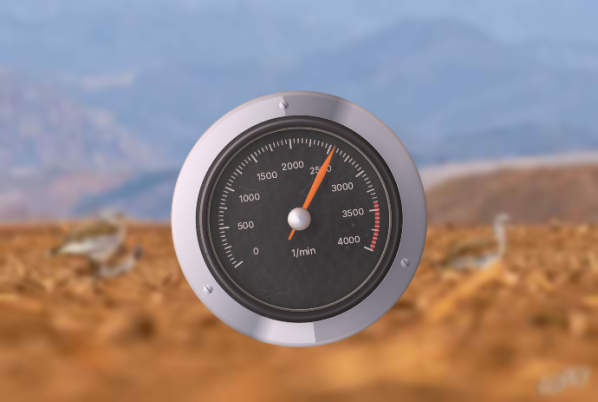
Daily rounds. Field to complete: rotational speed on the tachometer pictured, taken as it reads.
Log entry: 2550 rpm
